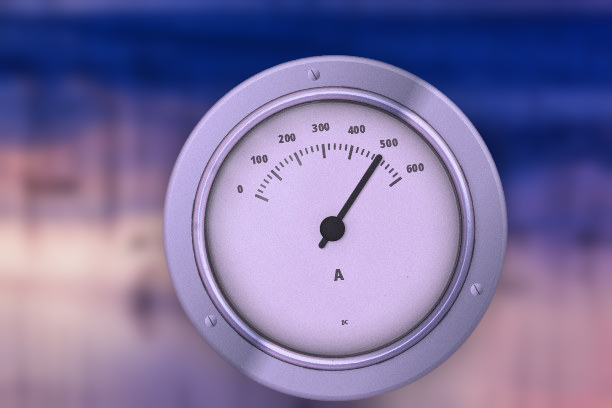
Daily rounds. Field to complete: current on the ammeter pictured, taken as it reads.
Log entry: 500 A
